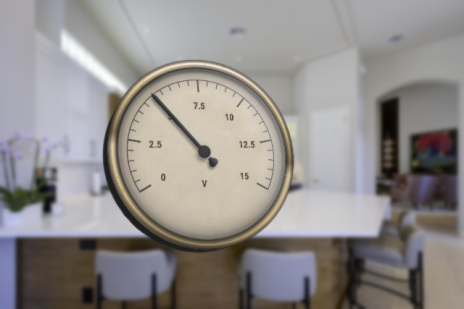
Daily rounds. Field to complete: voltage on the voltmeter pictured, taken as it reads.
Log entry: 5 V
